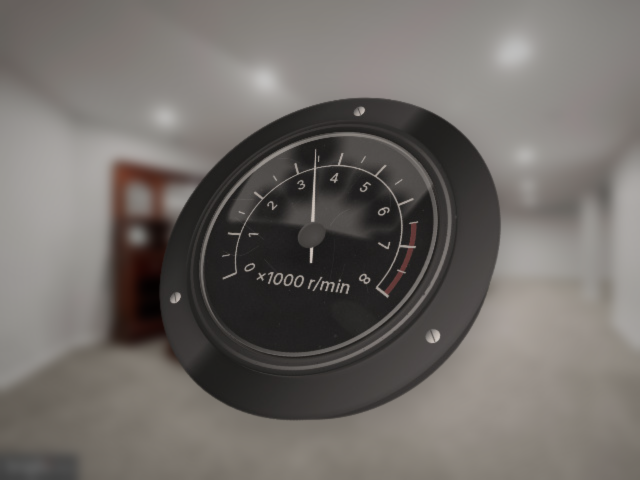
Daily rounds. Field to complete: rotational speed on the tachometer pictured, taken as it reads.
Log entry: 3500 rpm
